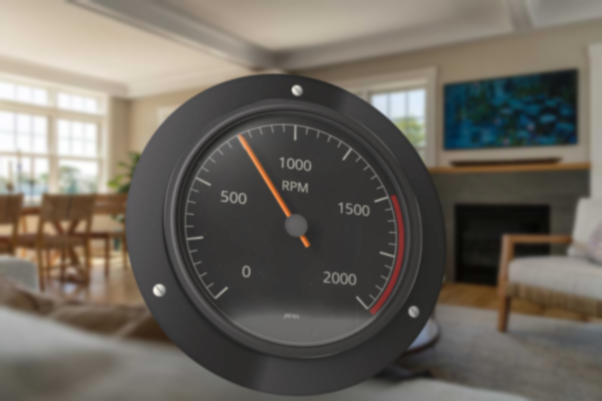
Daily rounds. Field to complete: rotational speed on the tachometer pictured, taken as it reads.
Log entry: 750 rpm
